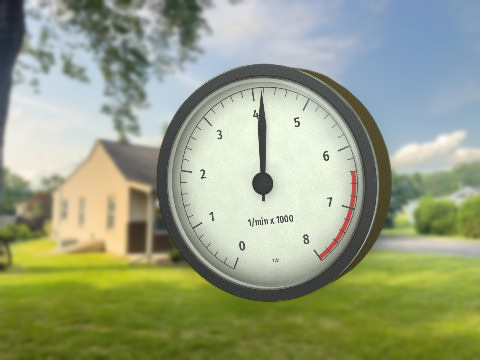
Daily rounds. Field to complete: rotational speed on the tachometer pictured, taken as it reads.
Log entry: 4200 rpm
